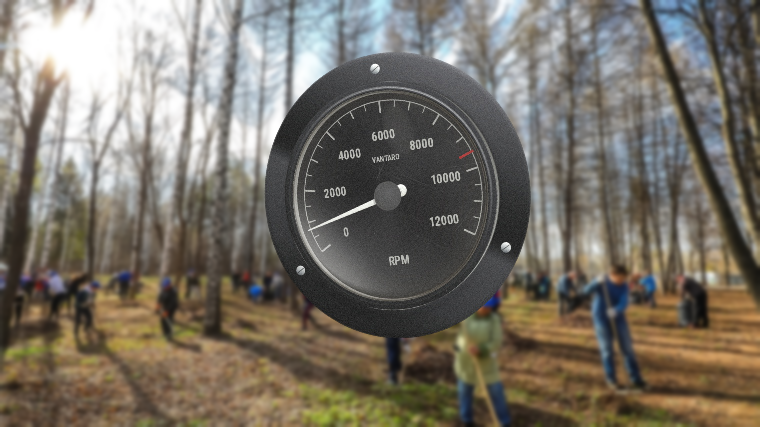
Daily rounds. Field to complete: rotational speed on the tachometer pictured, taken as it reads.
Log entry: 750 rpm
